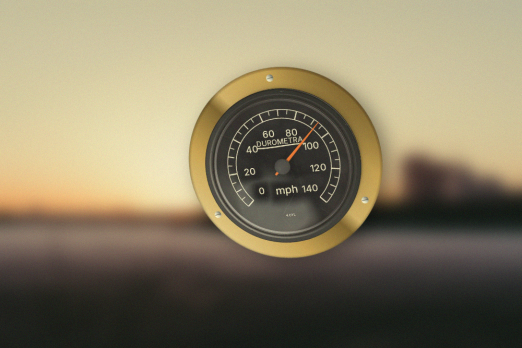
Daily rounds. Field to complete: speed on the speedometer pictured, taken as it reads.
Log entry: 92.5 mph
